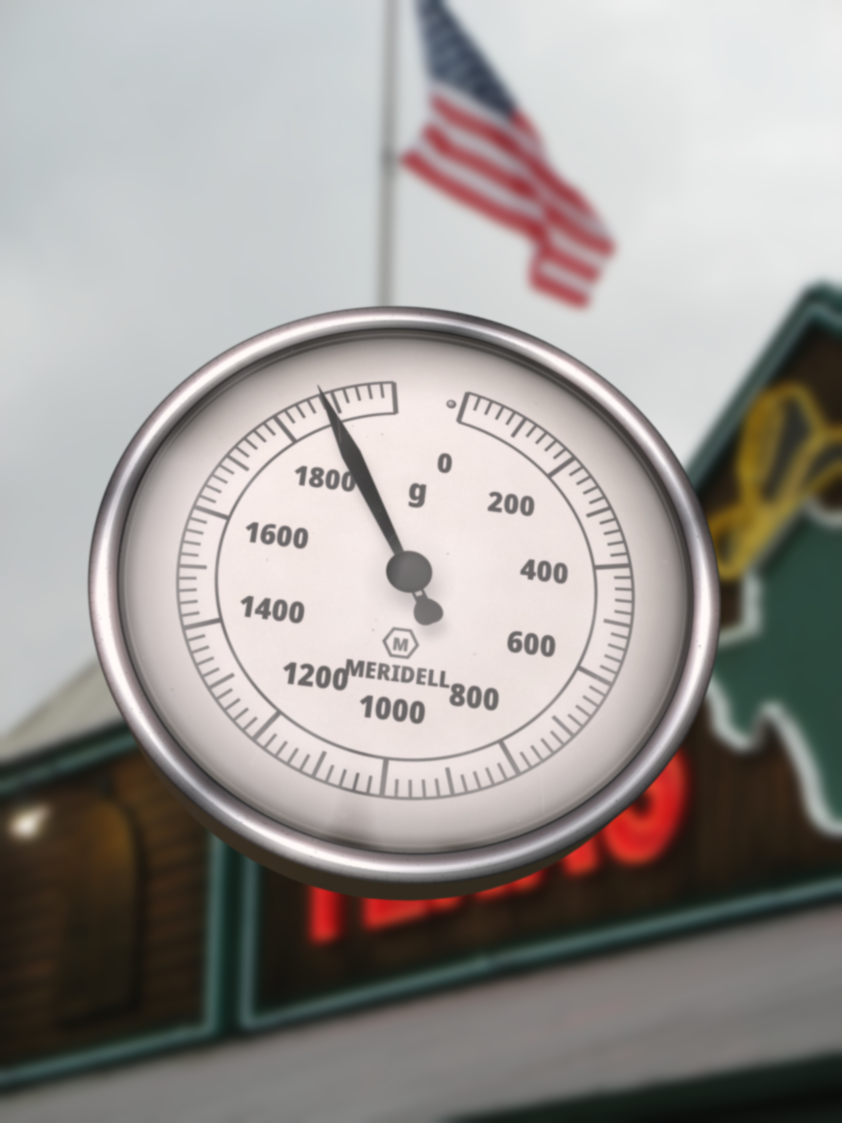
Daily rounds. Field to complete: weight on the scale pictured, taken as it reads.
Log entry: 1880 g
